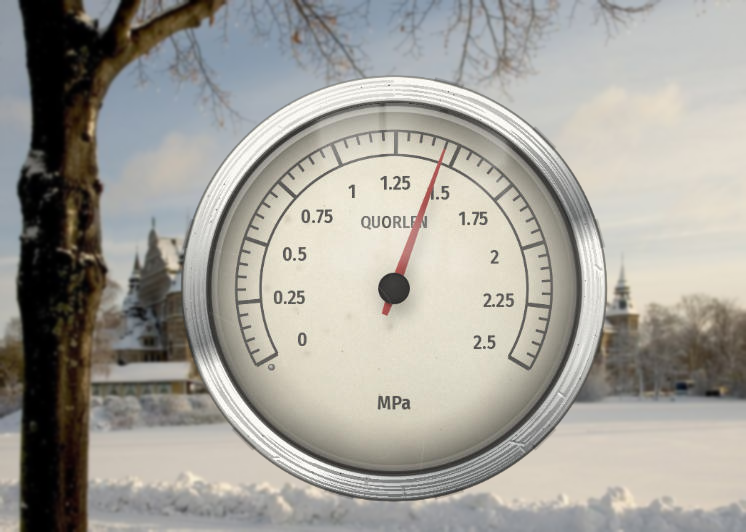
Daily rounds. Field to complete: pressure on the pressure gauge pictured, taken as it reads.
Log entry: 1.45 MPa
